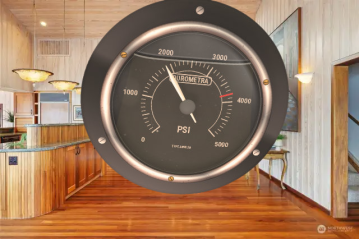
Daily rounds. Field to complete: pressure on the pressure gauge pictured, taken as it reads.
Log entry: 1900 psi
